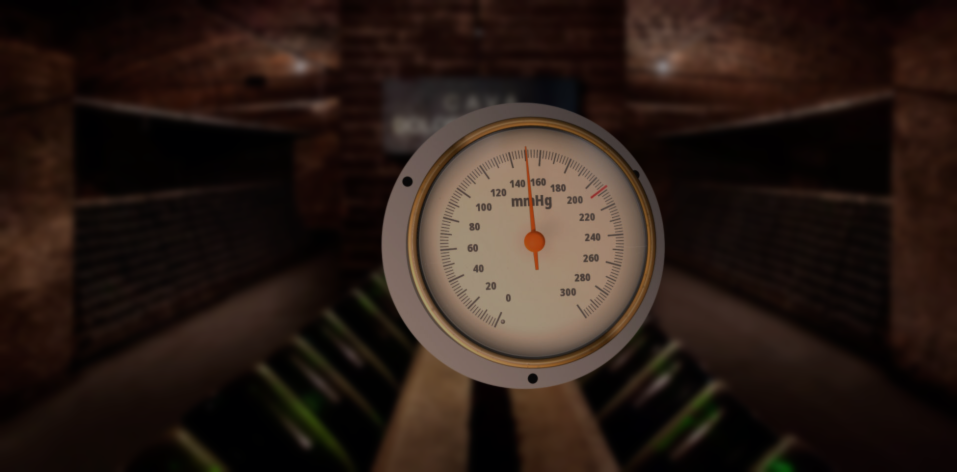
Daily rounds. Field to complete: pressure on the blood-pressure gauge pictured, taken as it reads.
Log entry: 150 mmHg
